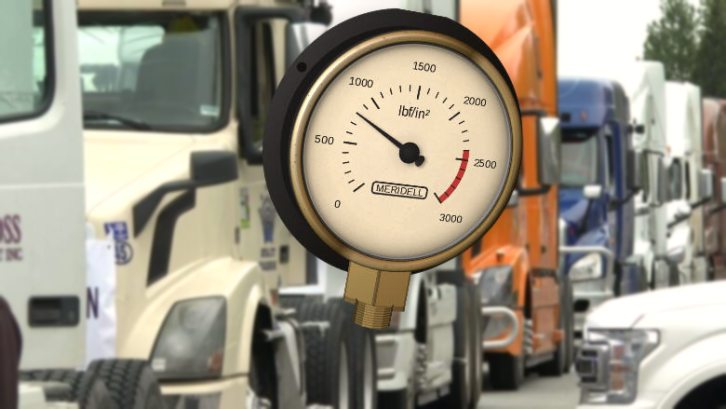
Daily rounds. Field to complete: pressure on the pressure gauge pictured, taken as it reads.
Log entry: 800 psi
